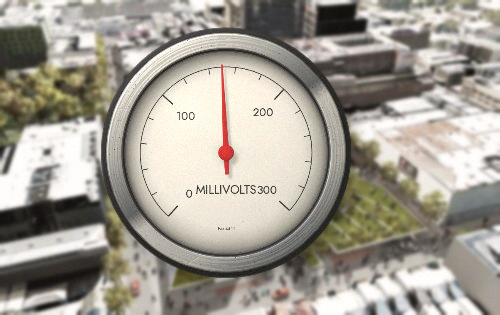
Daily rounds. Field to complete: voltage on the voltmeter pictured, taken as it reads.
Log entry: 150 mV
